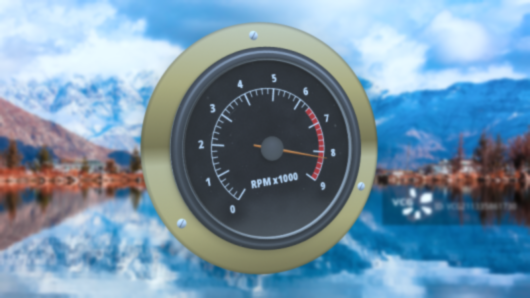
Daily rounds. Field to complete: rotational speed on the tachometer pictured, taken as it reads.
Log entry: 8200 rpm
